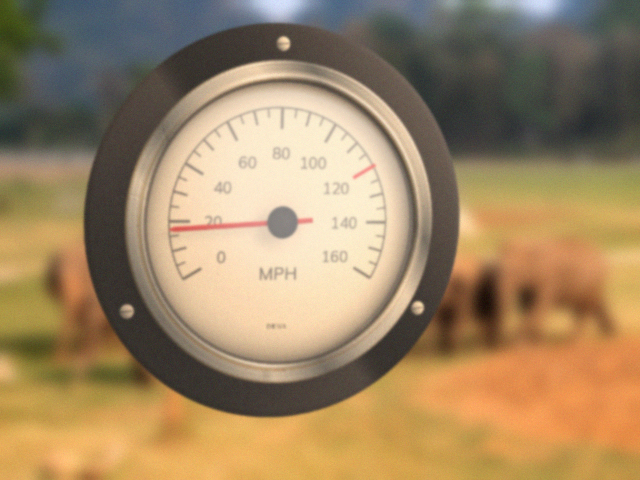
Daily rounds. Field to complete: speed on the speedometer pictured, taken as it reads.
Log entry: 17.5 mph
